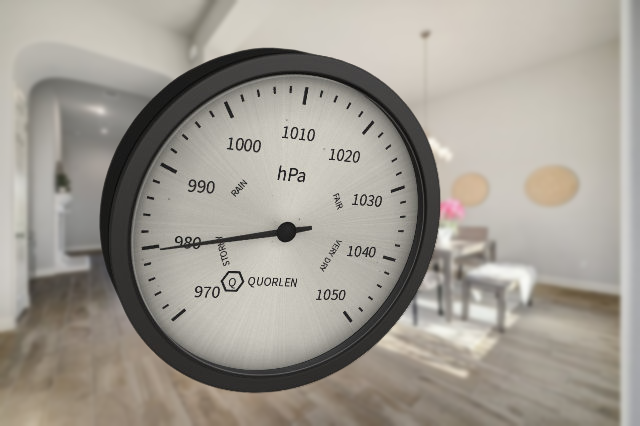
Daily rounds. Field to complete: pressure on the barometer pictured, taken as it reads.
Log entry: 980 hPa
